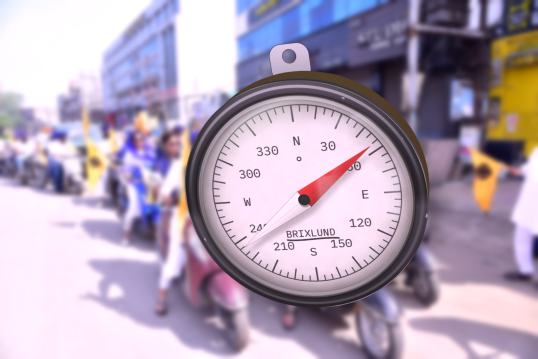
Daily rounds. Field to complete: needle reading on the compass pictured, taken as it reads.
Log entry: 55 °
